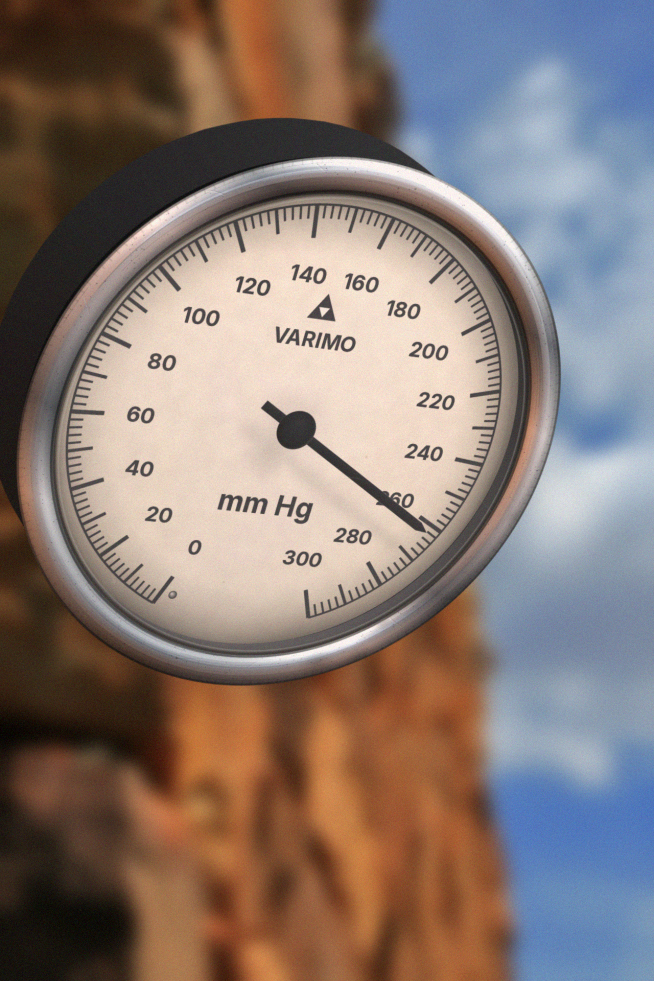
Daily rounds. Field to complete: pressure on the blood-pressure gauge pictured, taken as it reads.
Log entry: 262 mmHg
